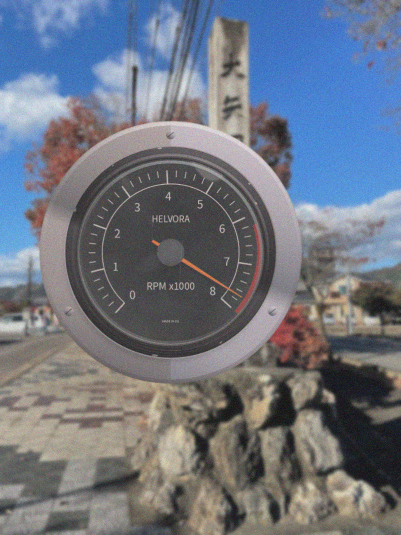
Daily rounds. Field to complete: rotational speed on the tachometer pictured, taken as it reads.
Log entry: 7700 rpm
